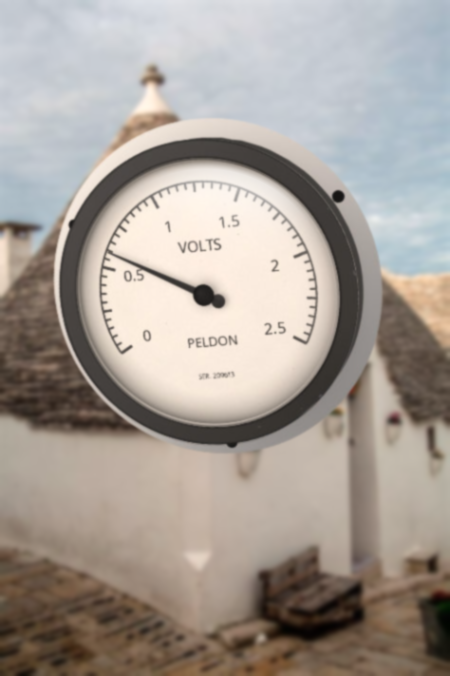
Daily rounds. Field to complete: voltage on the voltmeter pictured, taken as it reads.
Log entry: 0.6 V
